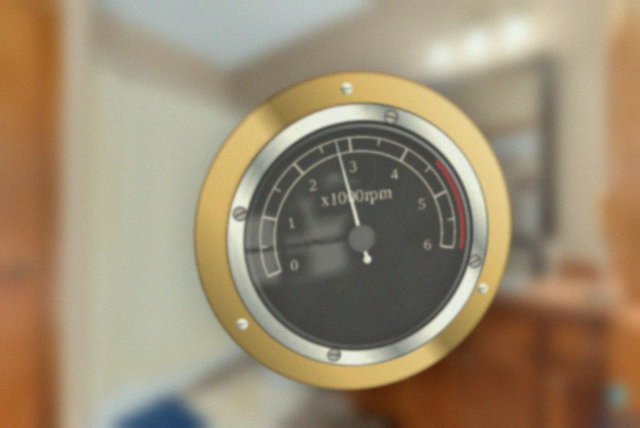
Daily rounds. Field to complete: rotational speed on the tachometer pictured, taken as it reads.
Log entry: 2750 rpm
